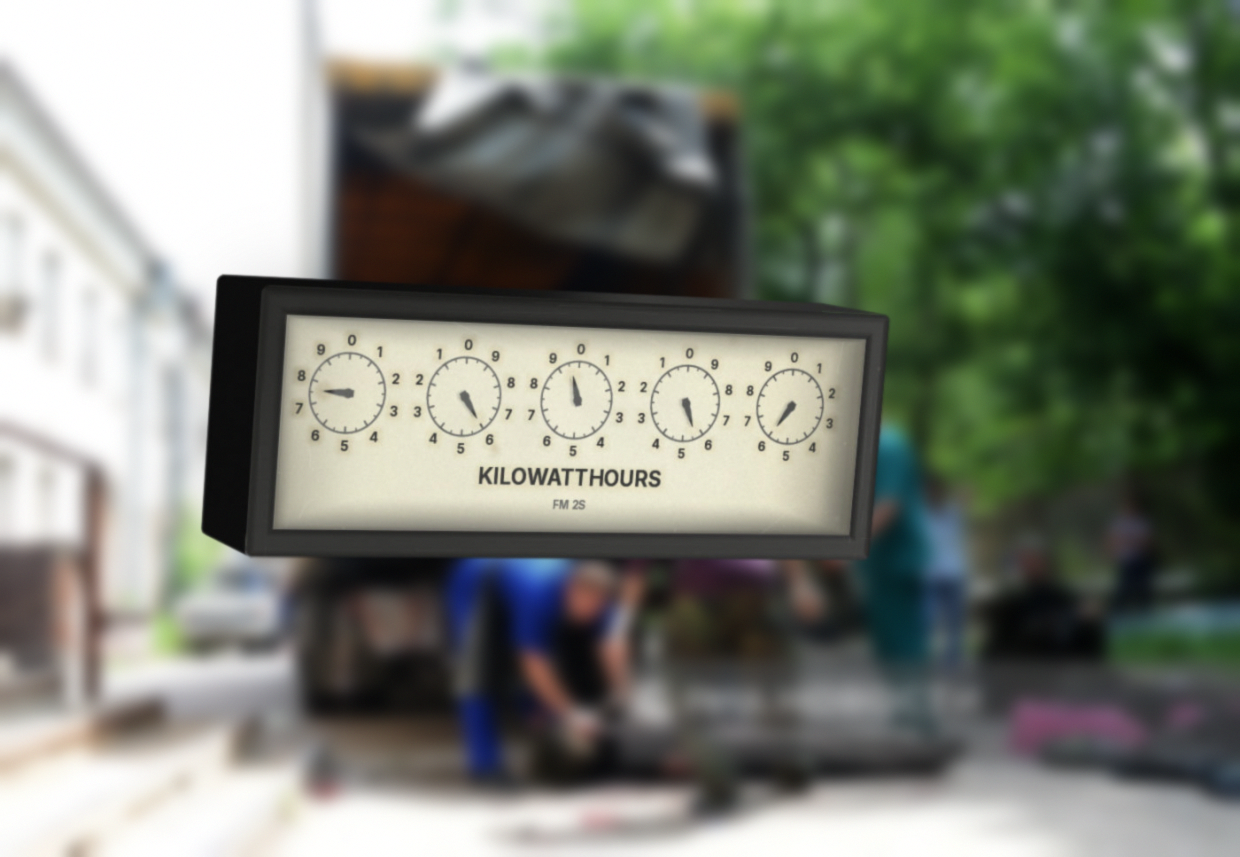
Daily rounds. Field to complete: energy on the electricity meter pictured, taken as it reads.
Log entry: 75956 kWh
